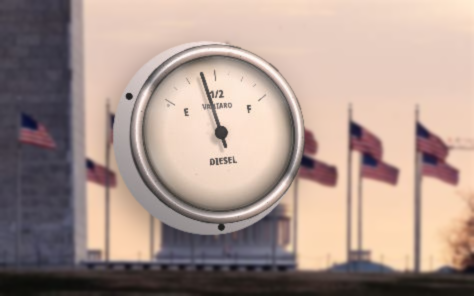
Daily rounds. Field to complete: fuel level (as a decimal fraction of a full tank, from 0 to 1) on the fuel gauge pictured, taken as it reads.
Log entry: 0.375
